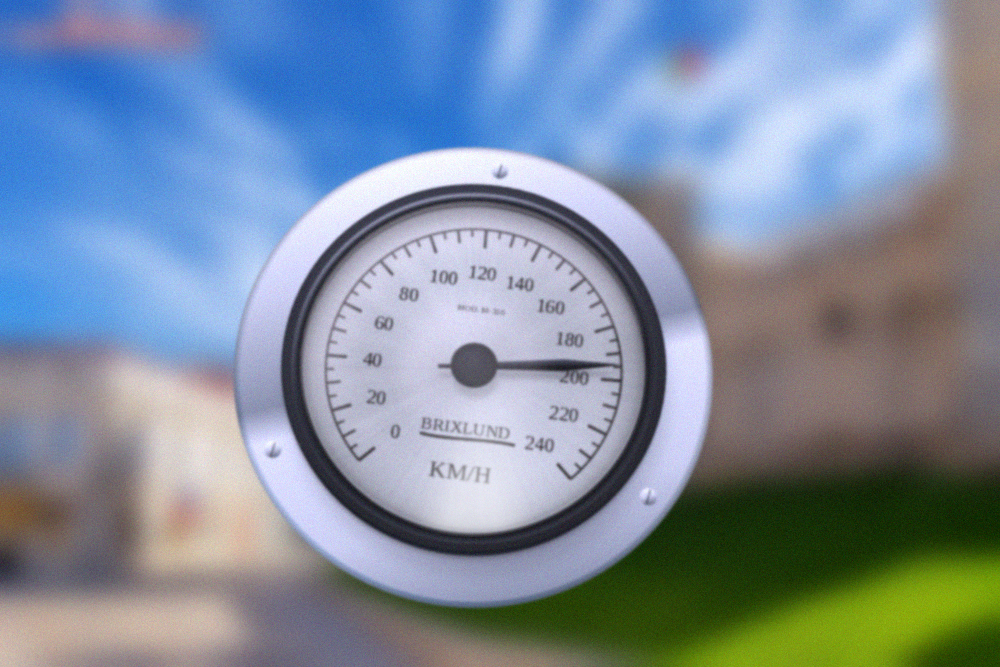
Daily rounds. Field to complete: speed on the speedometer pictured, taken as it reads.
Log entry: 195 km/h
